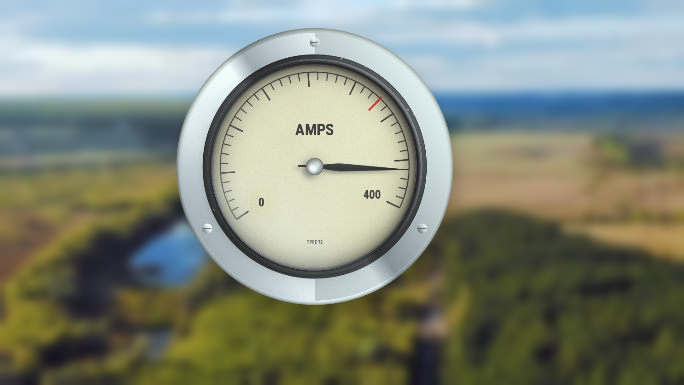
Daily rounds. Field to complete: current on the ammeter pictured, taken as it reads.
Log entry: 360 A
